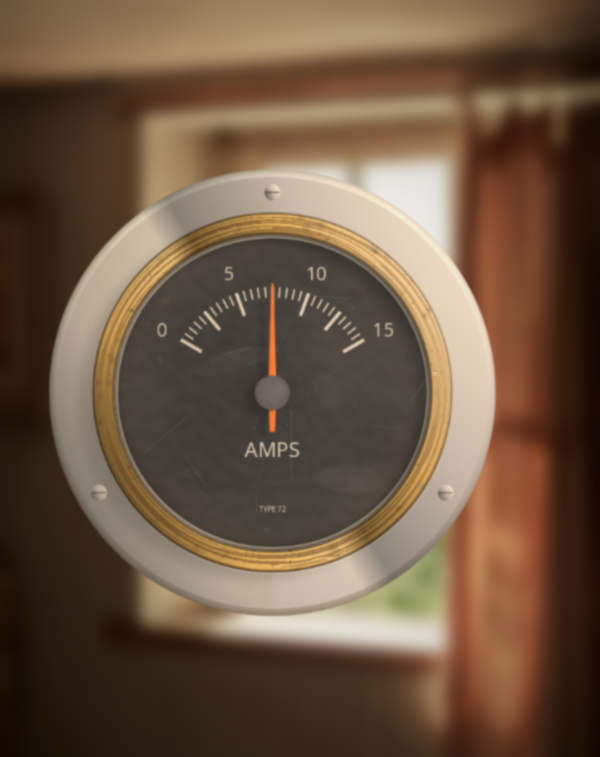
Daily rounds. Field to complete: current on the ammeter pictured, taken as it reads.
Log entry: 7.5 A
